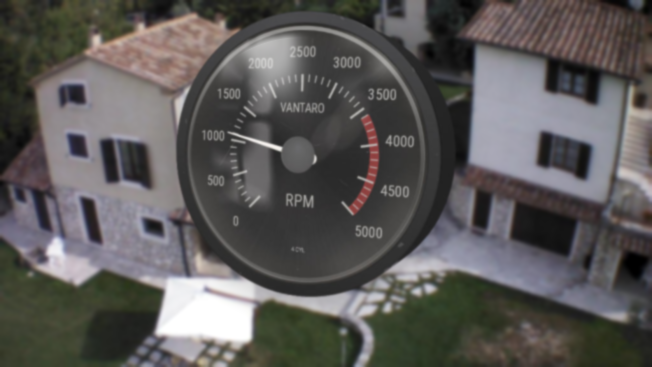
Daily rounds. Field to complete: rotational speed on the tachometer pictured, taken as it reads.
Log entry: 1100 rpm
